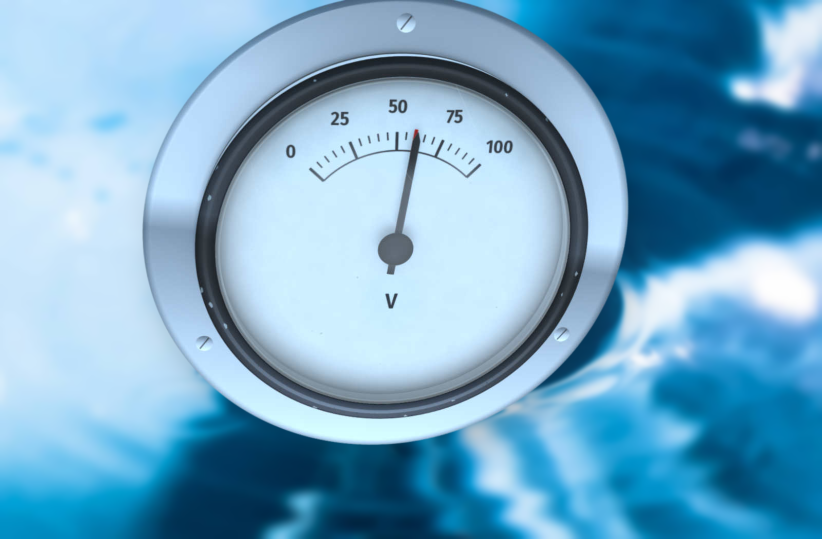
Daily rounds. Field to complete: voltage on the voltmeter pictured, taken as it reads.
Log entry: 60 V
